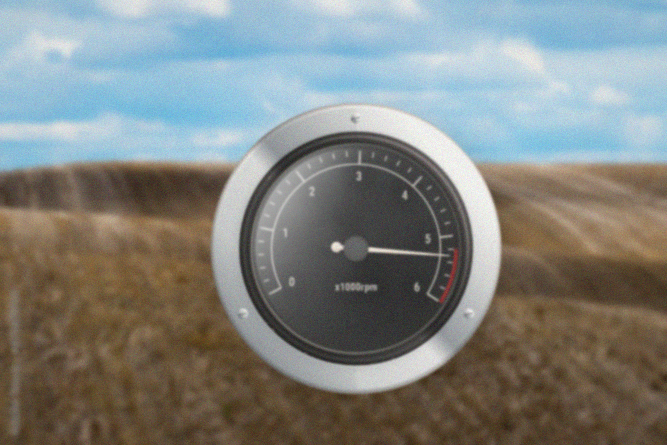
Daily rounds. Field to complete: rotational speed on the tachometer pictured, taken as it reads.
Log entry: 5300 rpm
